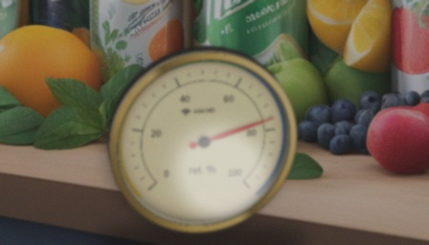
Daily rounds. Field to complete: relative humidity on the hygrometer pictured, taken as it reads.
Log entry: 76 %
